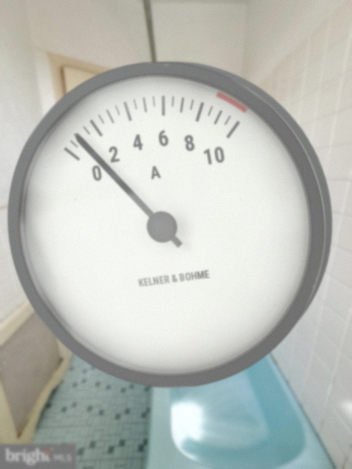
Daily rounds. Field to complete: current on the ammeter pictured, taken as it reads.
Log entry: 1 A
